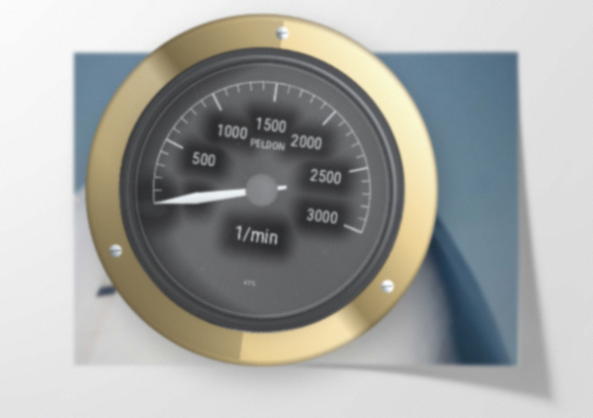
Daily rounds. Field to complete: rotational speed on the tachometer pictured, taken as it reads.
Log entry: 0 rpm
